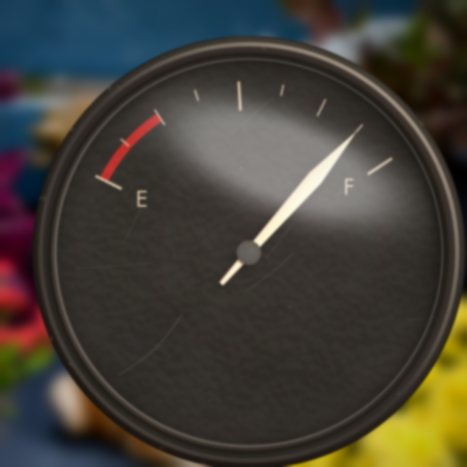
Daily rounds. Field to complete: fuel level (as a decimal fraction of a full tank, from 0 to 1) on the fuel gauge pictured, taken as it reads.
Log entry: 0.875
